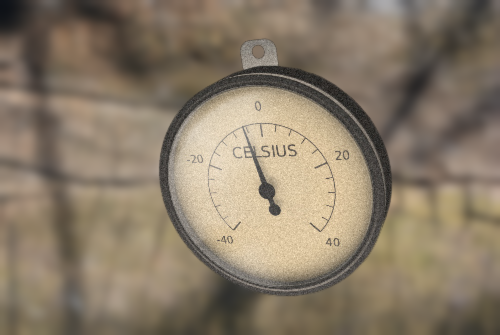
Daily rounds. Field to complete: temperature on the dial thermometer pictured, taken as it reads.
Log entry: -4 °C
